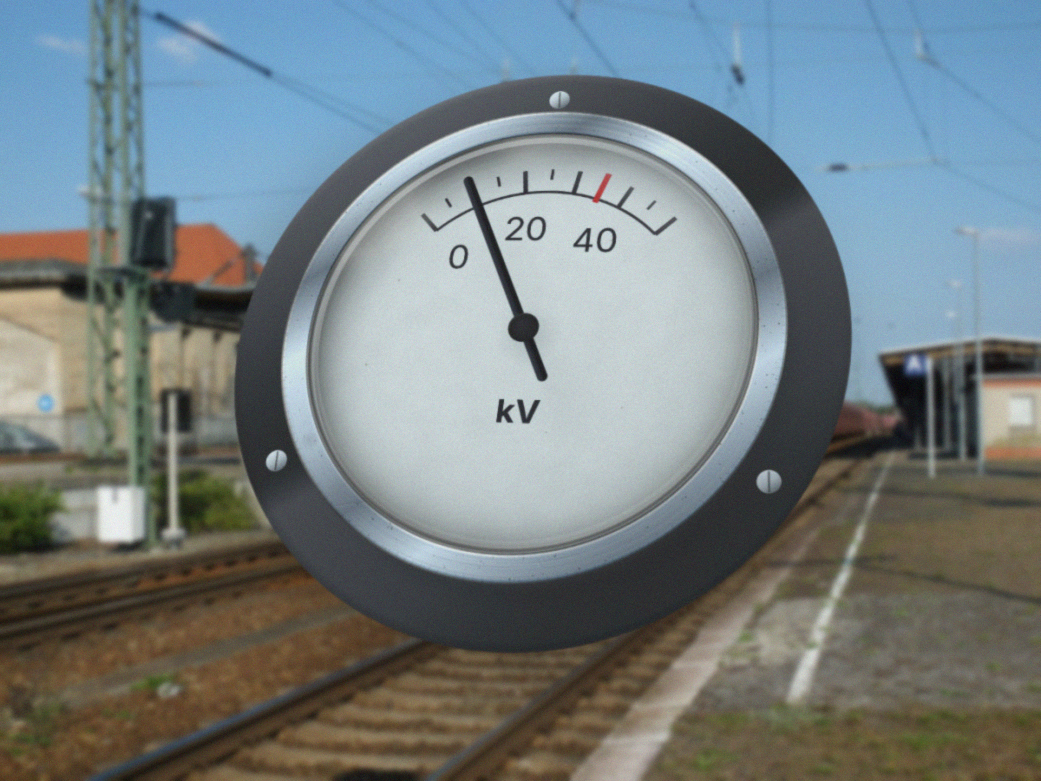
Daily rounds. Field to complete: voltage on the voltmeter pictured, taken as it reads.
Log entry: 10 kV
